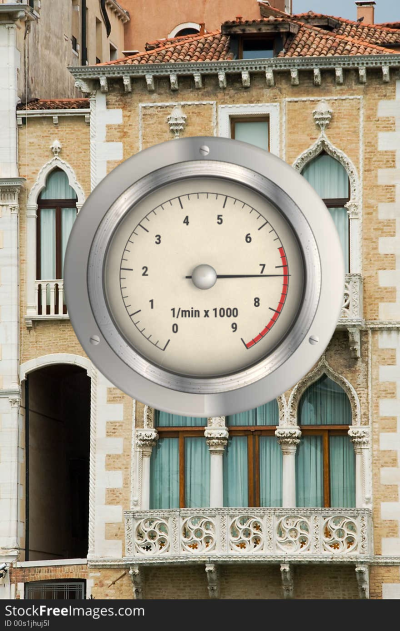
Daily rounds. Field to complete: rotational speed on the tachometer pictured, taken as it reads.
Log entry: 7200 rpm
